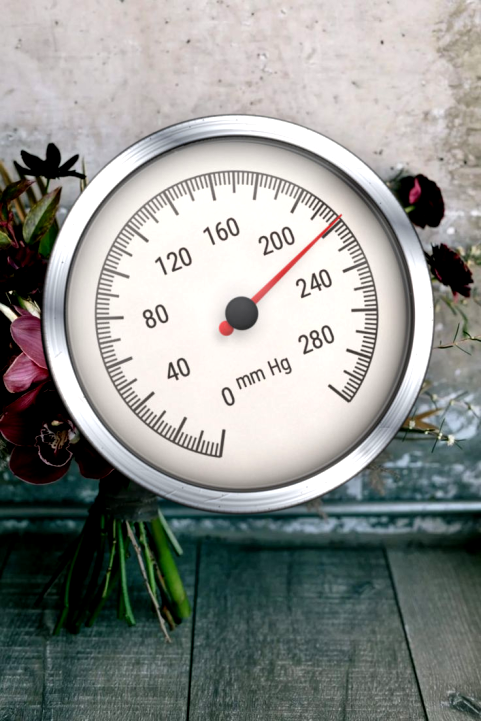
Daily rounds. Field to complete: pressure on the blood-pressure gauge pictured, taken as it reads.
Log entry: 218 mmHg
